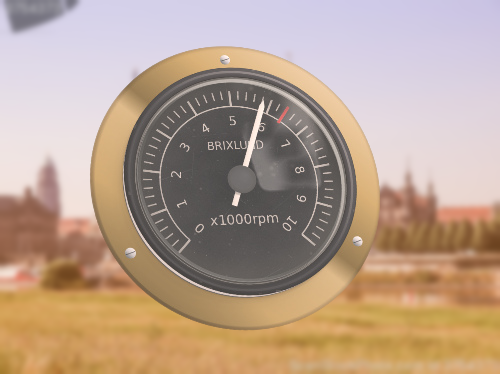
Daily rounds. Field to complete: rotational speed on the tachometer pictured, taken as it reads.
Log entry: 5800 rpm
